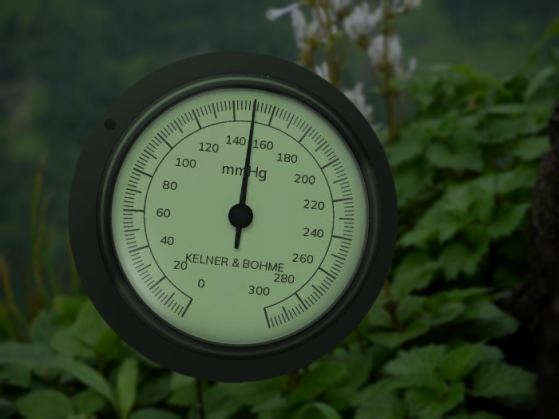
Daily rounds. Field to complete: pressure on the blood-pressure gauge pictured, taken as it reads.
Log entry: 150 mmHg
